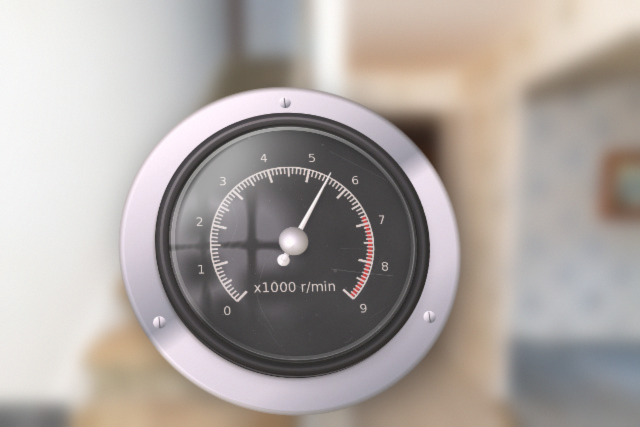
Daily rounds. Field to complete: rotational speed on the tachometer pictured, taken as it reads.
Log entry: 5500 rpm
